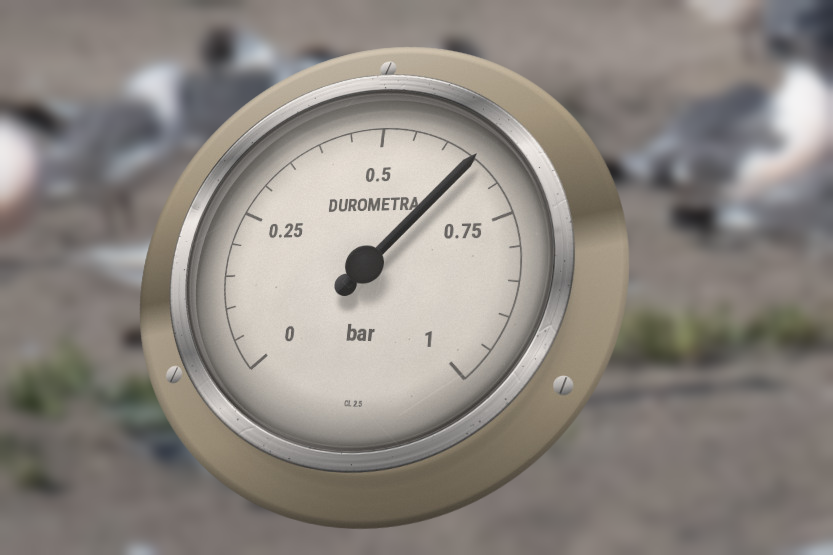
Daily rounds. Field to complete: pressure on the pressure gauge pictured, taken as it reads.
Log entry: 0.65 bar
